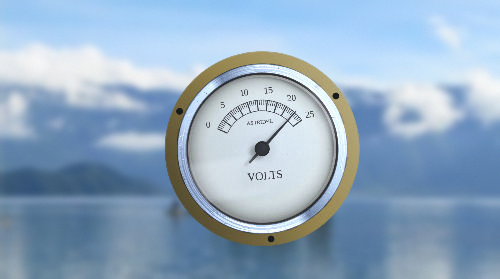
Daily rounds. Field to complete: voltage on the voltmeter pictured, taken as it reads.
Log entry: 22.5 V
